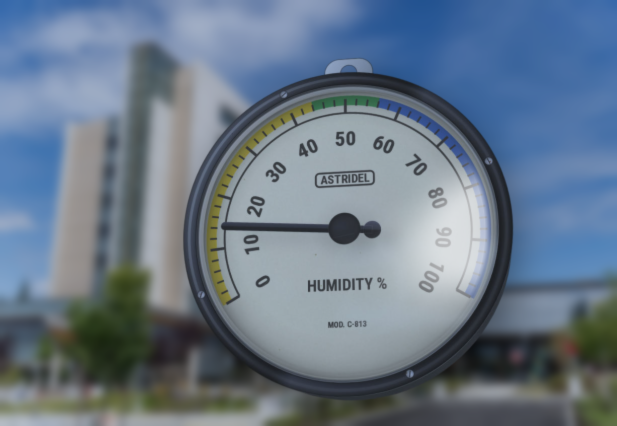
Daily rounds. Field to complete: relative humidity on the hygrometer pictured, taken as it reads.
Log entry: 14 %
